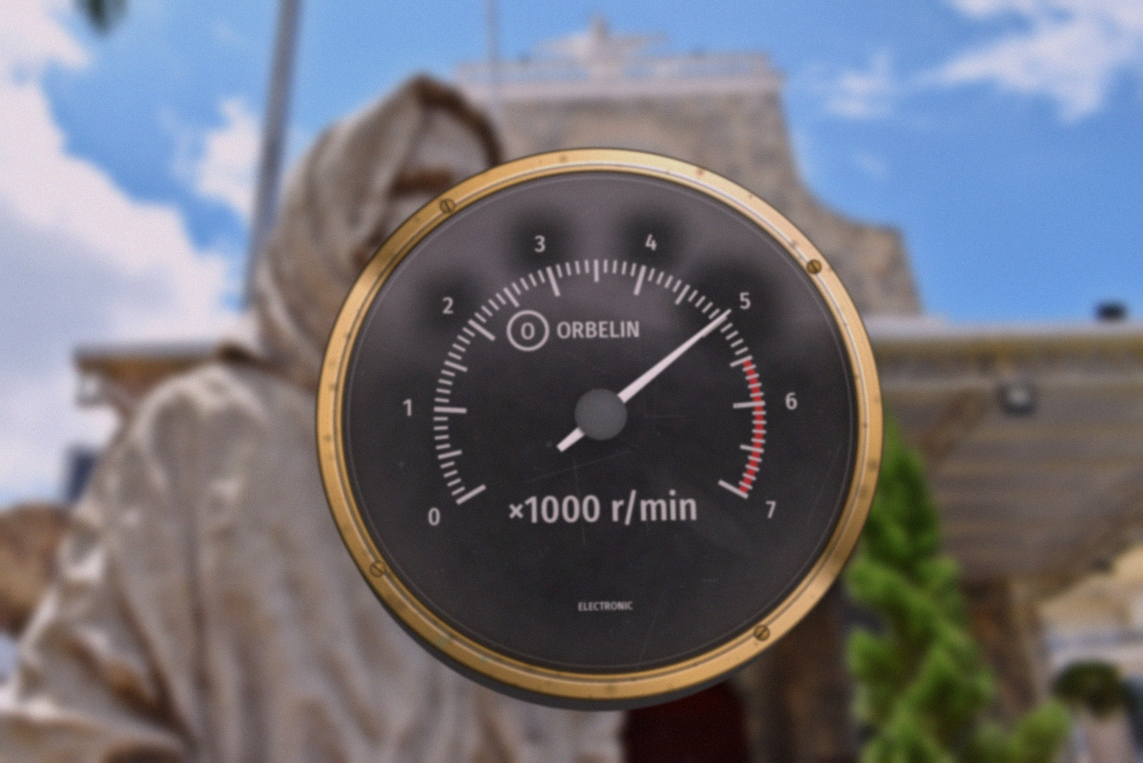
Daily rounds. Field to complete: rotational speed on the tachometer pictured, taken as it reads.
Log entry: 5000 rpm
